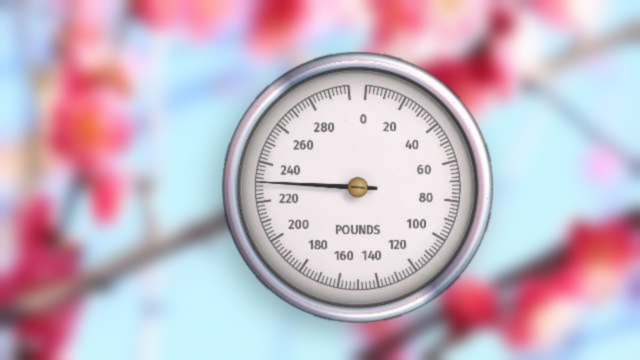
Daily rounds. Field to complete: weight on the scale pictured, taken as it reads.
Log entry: 230 lb
